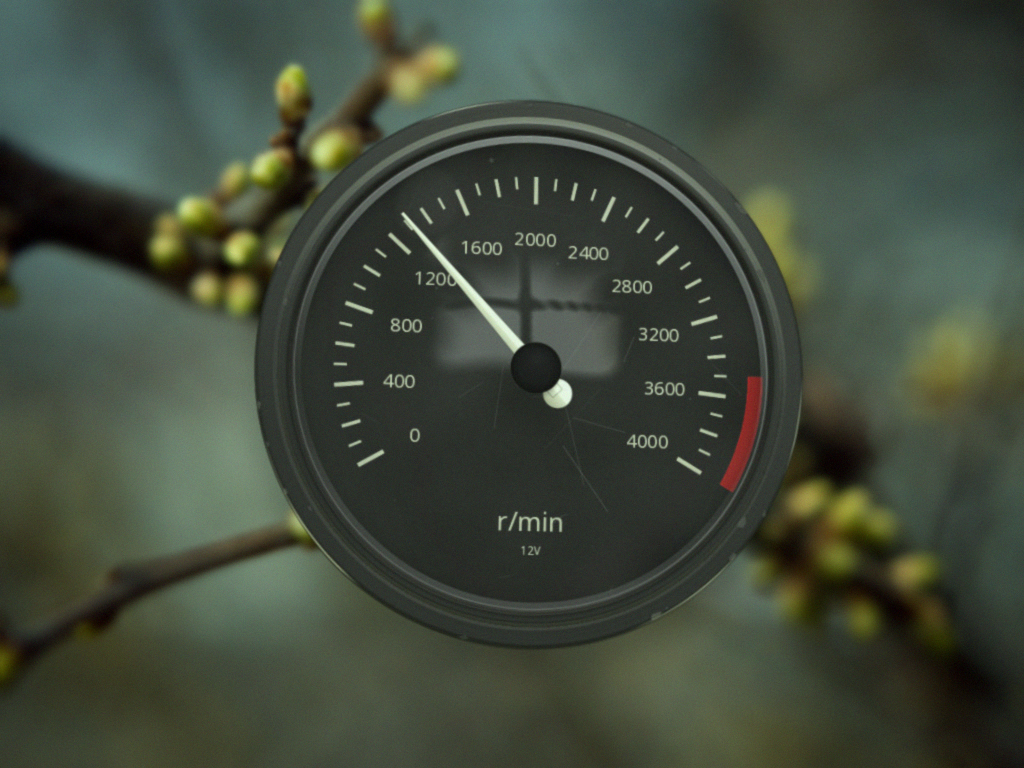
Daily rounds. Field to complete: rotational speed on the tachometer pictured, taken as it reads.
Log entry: 1300 rpm
